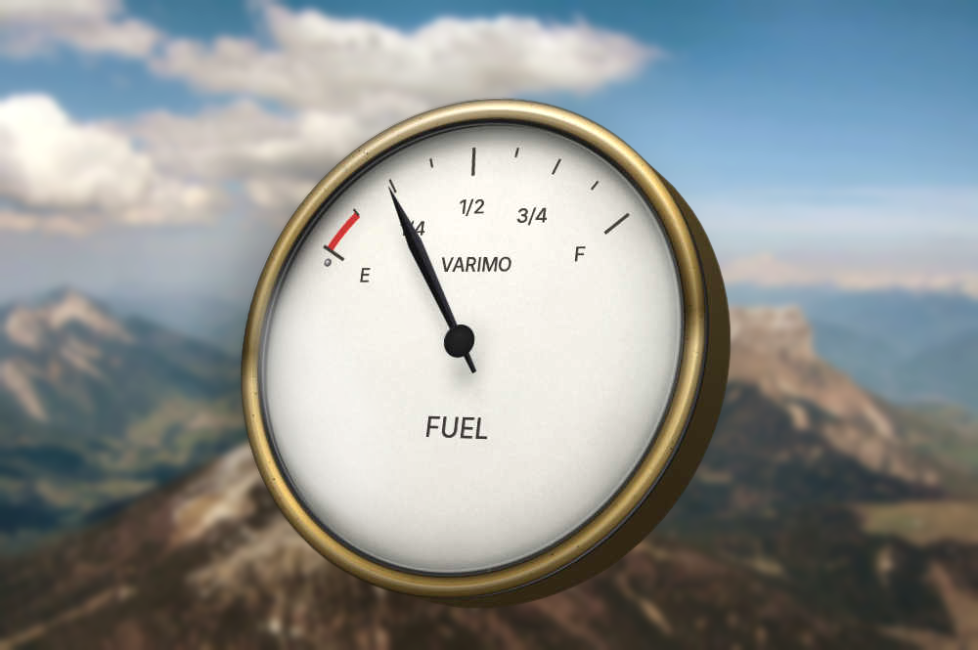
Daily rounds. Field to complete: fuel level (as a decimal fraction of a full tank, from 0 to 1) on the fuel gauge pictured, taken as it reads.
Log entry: 0.25
